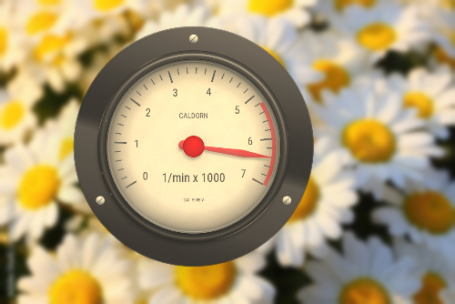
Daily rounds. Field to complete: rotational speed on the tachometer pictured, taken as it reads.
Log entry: 6400 rpm
